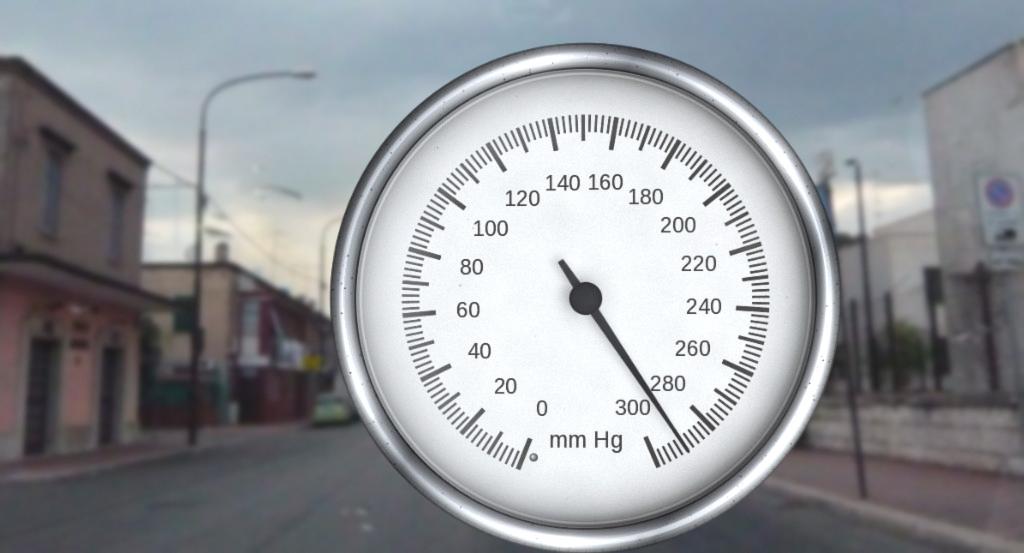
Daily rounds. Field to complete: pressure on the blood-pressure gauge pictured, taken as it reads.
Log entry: 290 mmHg
